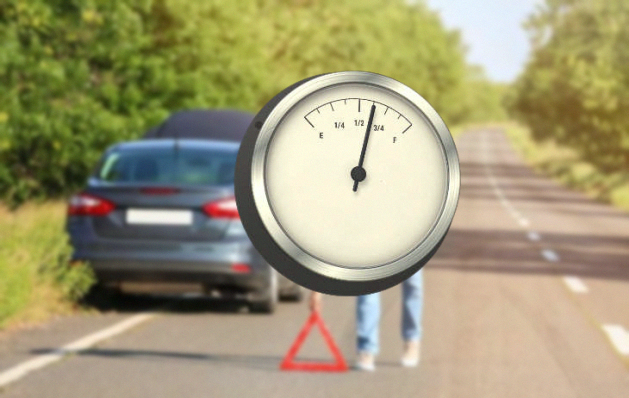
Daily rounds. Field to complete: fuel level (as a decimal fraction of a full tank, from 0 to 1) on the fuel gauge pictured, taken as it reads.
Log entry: 0.625
